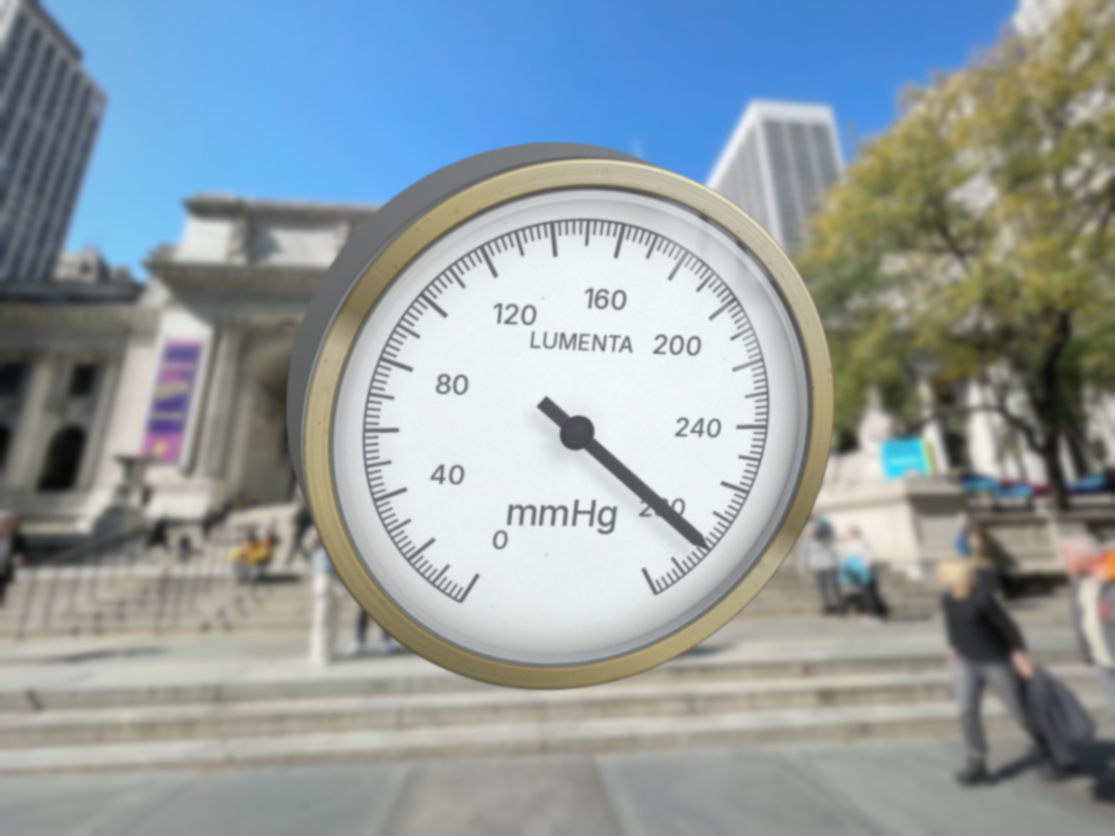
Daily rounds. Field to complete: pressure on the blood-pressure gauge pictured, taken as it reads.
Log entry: 280 mmHg
